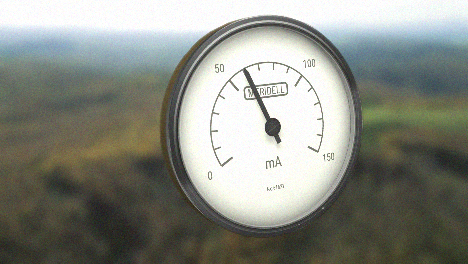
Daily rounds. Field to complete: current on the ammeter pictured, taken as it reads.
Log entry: 60 mA
